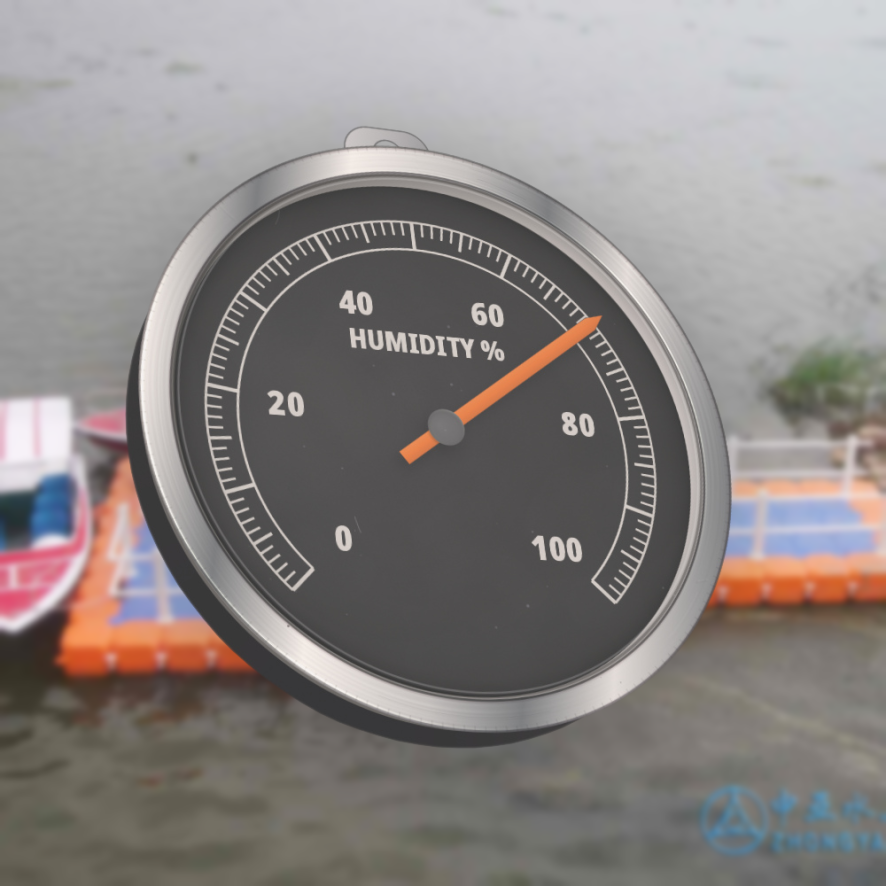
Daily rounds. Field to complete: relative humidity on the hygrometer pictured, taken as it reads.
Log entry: 70 %
